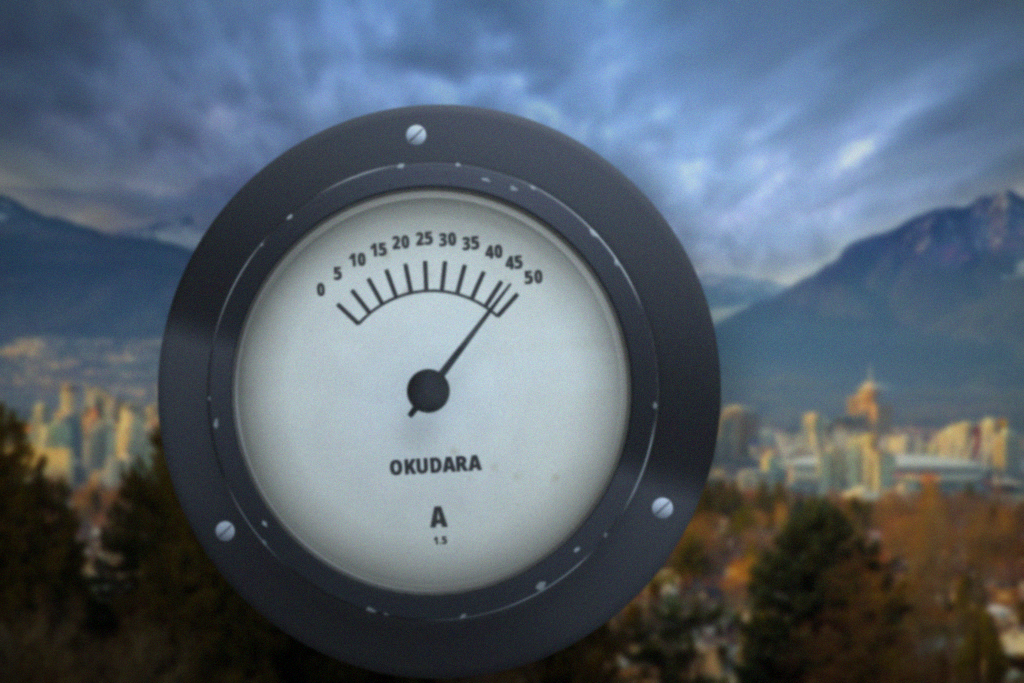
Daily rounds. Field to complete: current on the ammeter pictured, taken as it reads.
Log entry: 47.5 A
